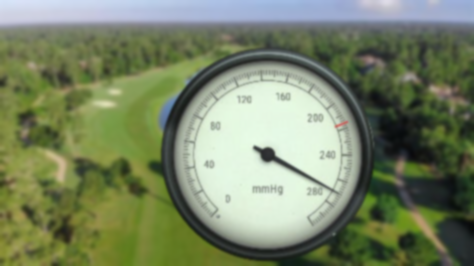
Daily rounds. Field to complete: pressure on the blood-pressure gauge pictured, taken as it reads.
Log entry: 270 mmHg
